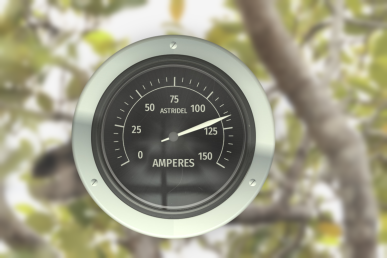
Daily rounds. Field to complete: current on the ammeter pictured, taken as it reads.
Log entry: 117.5 A
